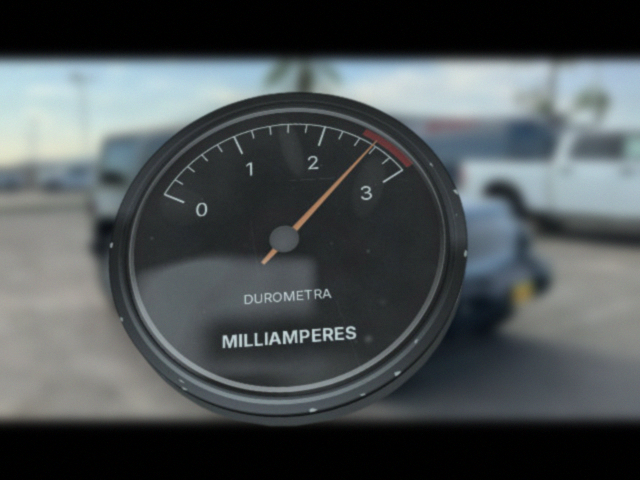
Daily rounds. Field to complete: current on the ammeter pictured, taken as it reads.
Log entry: 2.6 mA
